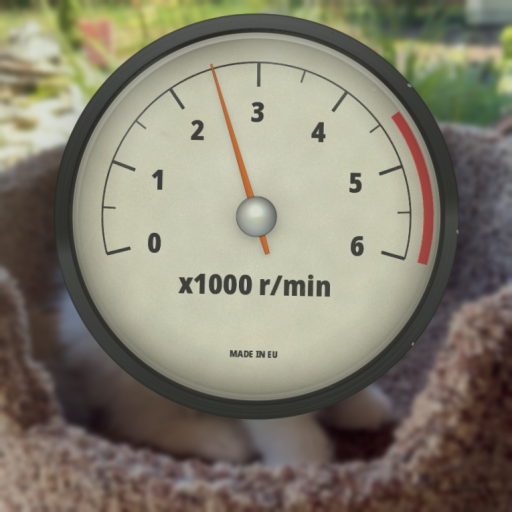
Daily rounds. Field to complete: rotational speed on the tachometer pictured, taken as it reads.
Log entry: 2500 rpm
